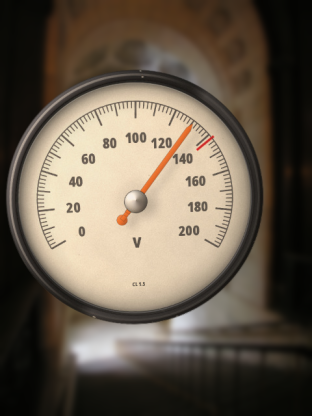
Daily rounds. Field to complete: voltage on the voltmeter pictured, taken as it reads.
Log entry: 130 V
